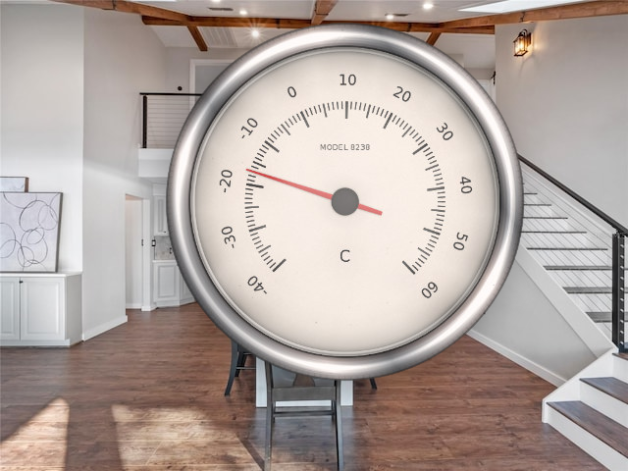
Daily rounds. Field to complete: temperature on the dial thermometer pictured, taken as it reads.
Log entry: -17 °C
